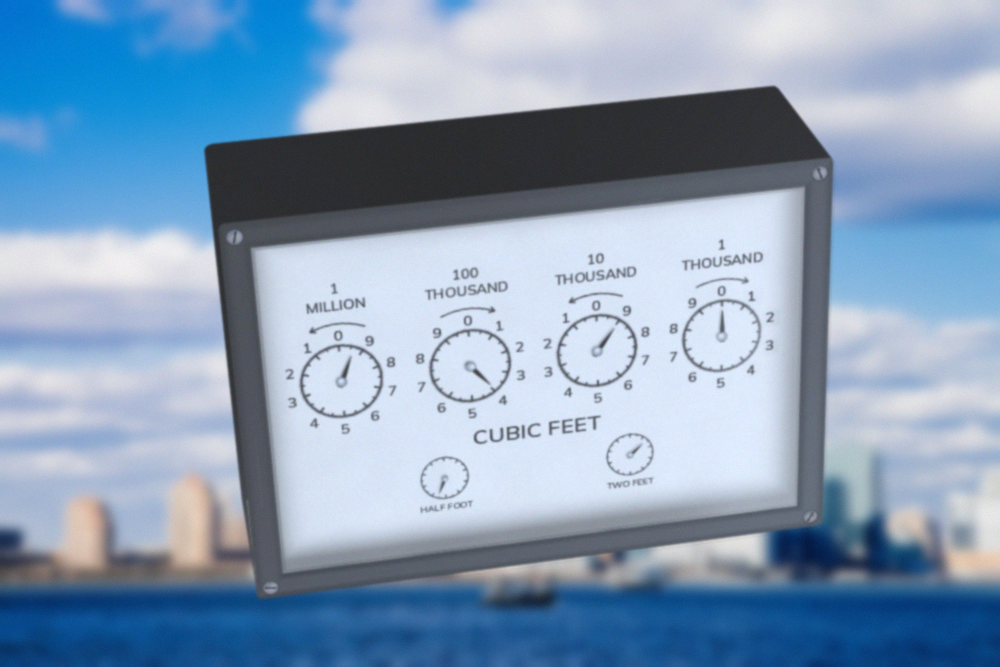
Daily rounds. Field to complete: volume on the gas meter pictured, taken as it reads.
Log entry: 939000 ft³
